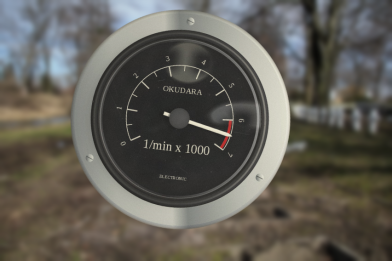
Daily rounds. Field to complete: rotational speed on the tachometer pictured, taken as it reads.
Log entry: 6500 rpm
